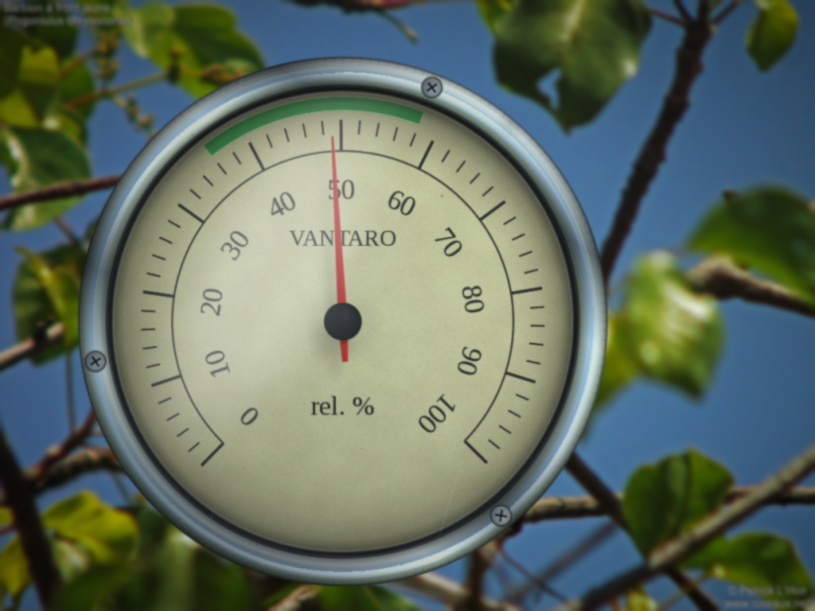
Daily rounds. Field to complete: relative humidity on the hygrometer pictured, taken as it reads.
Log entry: 49 %
